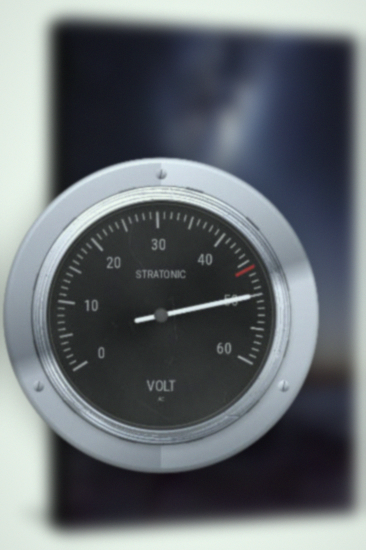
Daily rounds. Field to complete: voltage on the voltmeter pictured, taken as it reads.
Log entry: 50 V
